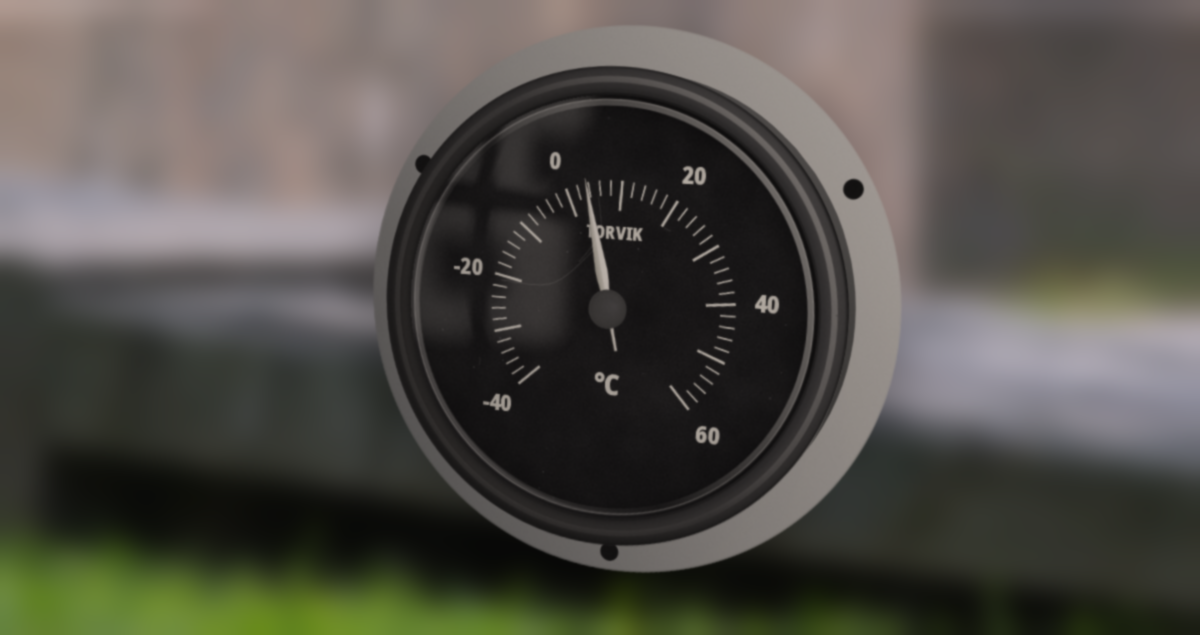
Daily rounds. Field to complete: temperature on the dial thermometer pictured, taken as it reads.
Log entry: 4 °C
